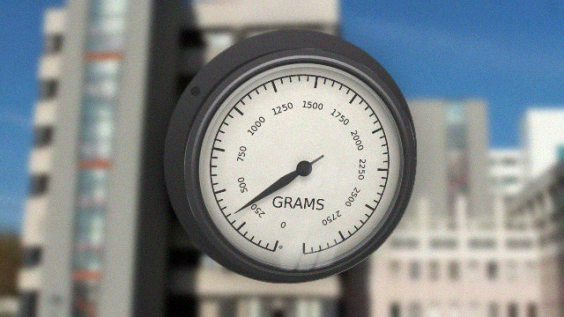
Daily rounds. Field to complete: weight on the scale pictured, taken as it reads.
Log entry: 350 g
